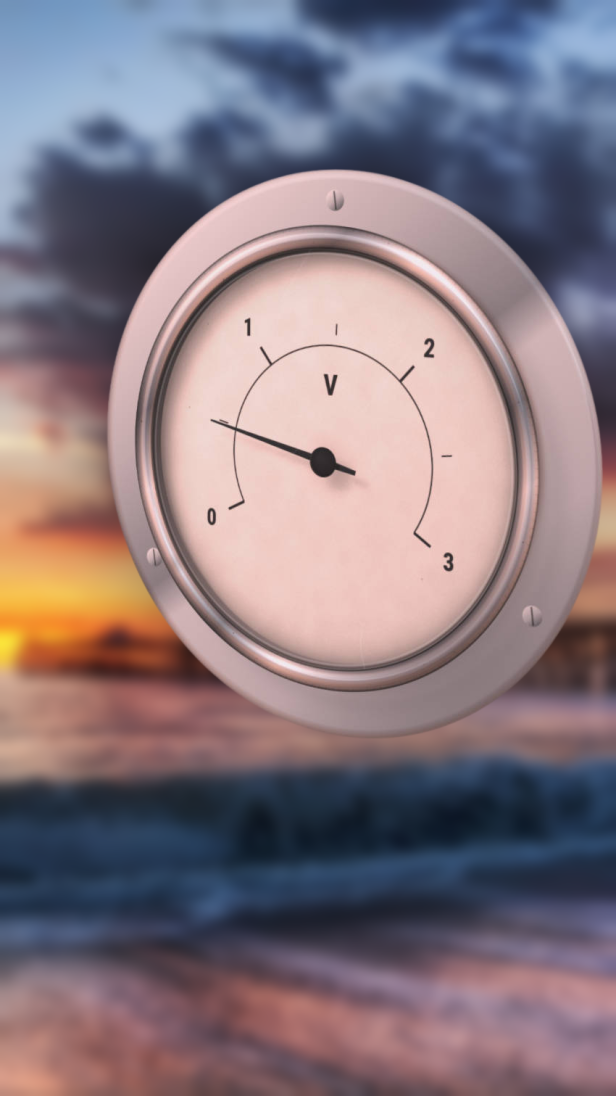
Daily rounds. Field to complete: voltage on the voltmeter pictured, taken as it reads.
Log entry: 0.5 V
